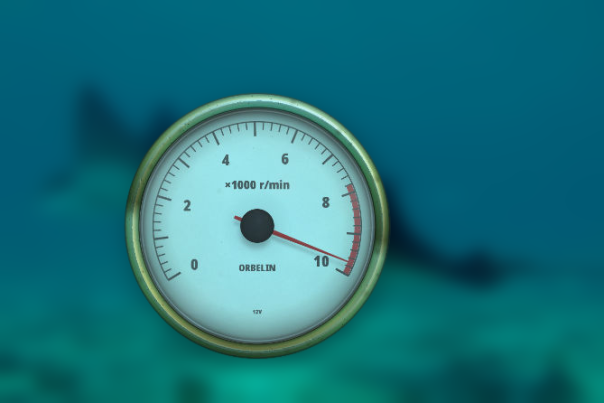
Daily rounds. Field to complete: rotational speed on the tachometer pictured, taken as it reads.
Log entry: 9700 rpm
